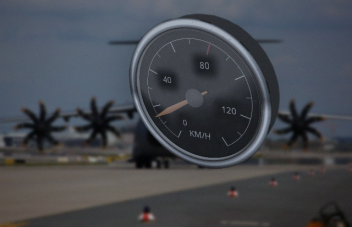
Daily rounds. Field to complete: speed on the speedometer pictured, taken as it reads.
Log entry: 15 km/h
